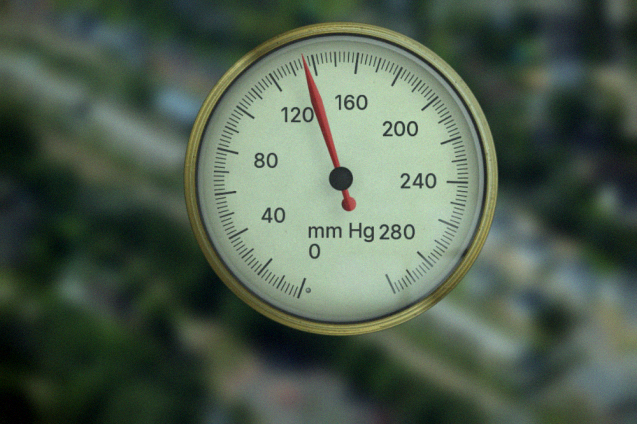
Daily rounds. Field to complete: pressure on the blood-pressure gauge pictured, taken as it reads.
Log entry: 136 mmHg
